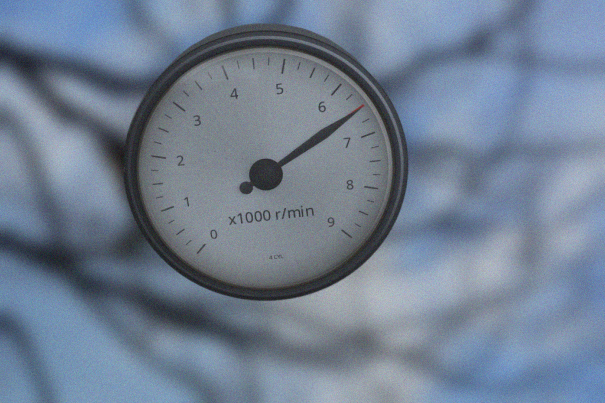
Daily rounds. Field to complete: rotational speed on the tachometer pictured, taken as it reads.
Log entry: 6500 rpm
